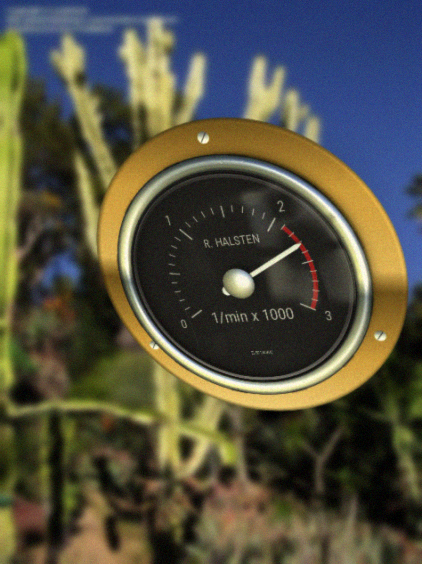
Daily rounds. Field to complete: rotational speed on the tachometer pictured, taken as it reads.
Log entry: 2300 rpm
